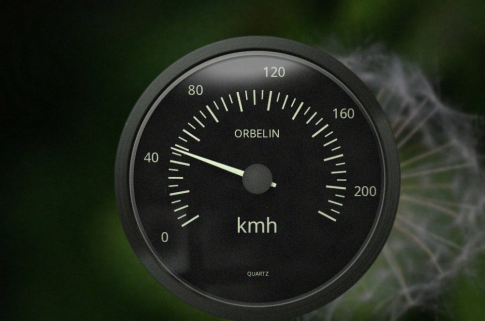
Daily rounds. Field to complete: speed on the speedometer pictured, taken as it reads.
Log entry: 47.5 km/h
